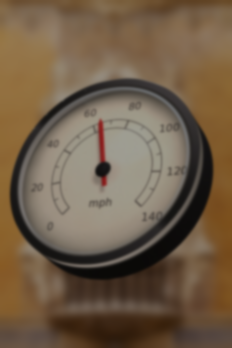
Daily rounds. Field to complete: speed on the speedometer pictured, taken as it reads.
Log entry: 65 mph
